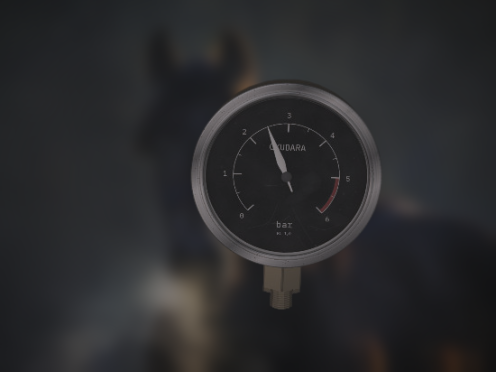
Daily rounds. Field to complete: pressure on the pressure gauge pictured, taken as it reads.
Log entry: 2.5 bar
